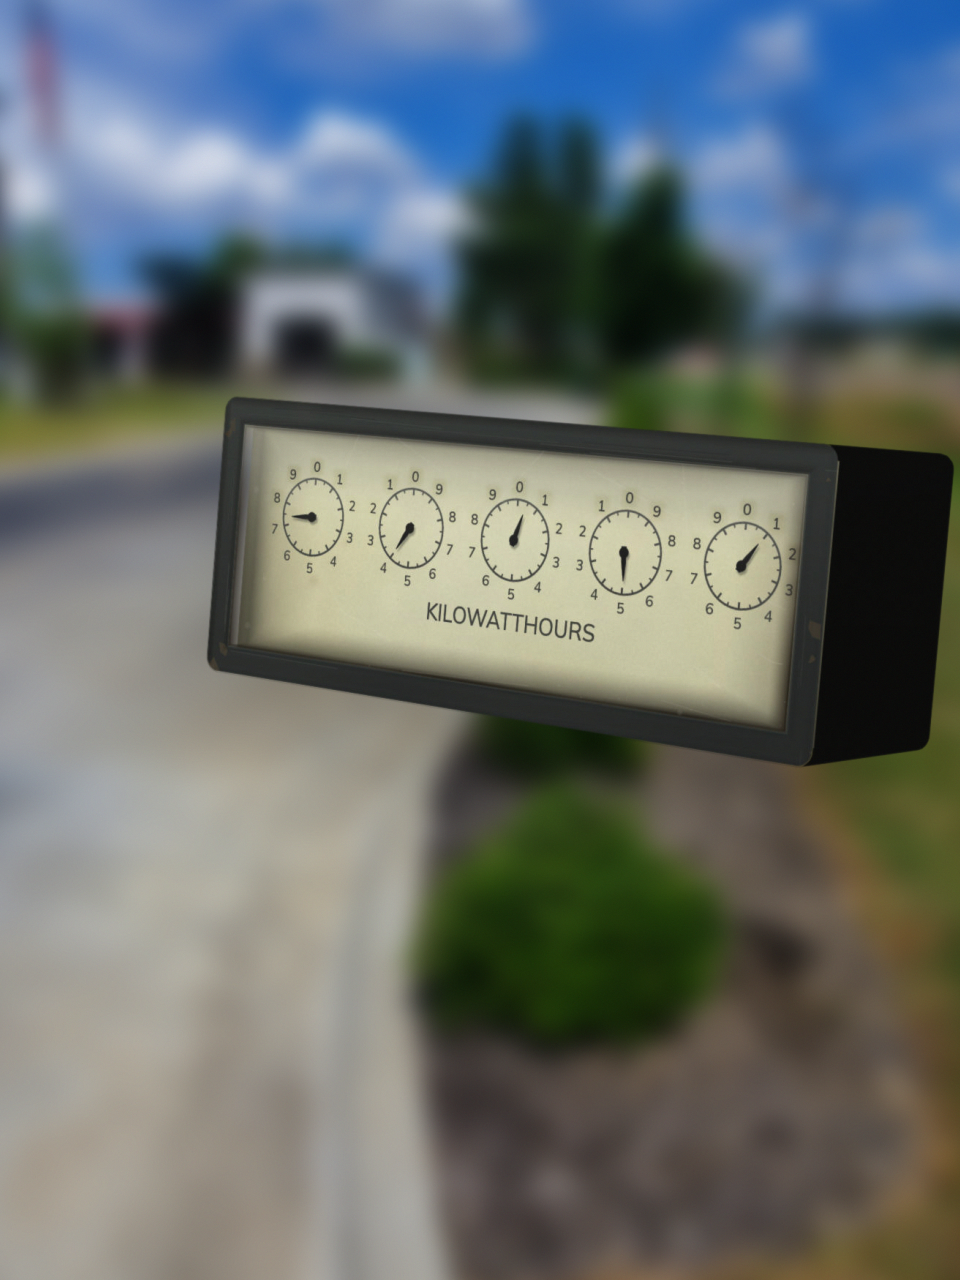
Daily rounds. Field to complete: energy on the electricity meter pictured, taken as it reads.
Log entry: 74051 kWh
